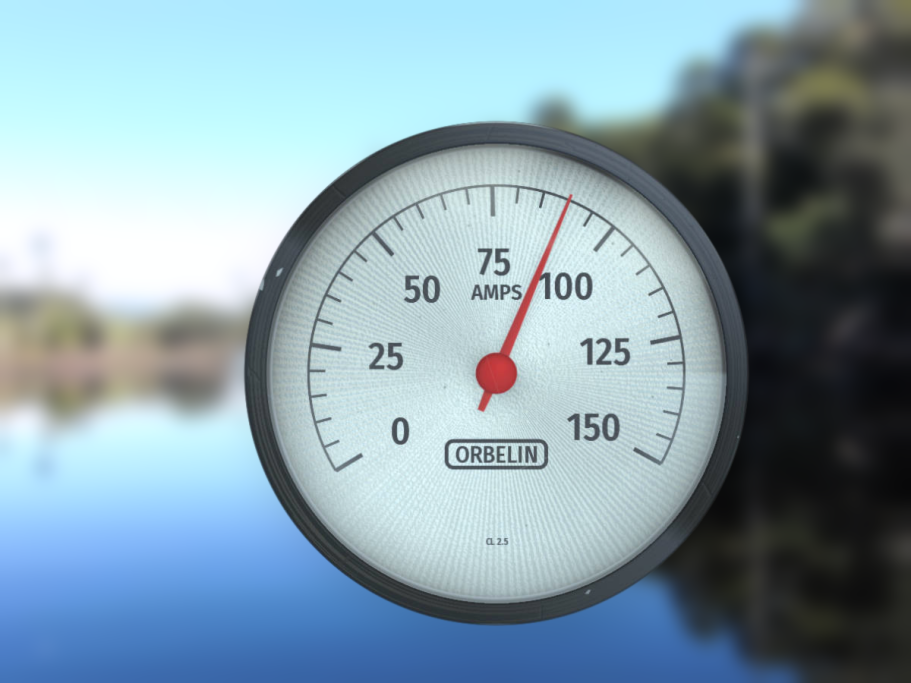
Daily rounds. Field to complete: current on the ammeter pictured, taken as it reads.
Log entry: 90 A
